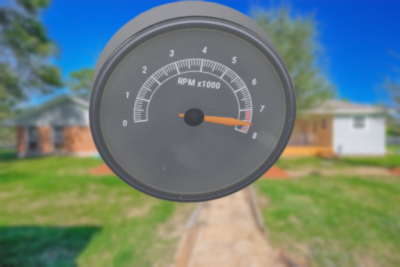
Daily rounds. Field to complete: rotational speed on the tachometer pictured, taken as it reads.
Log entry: 7500 rpm
